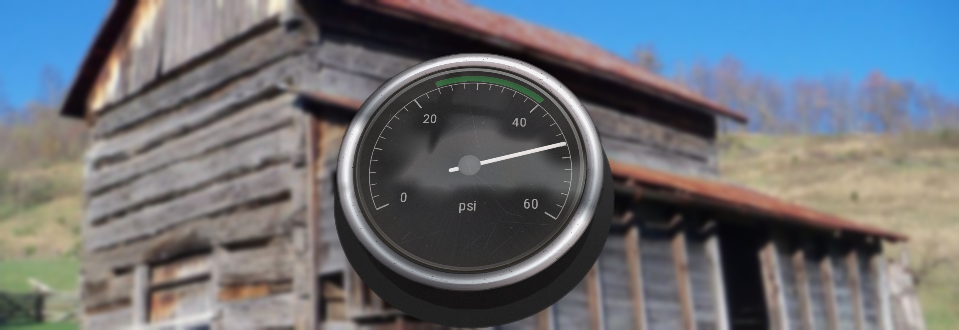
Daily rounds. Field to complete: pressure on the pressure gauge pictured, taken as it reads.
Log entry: 48 psi
